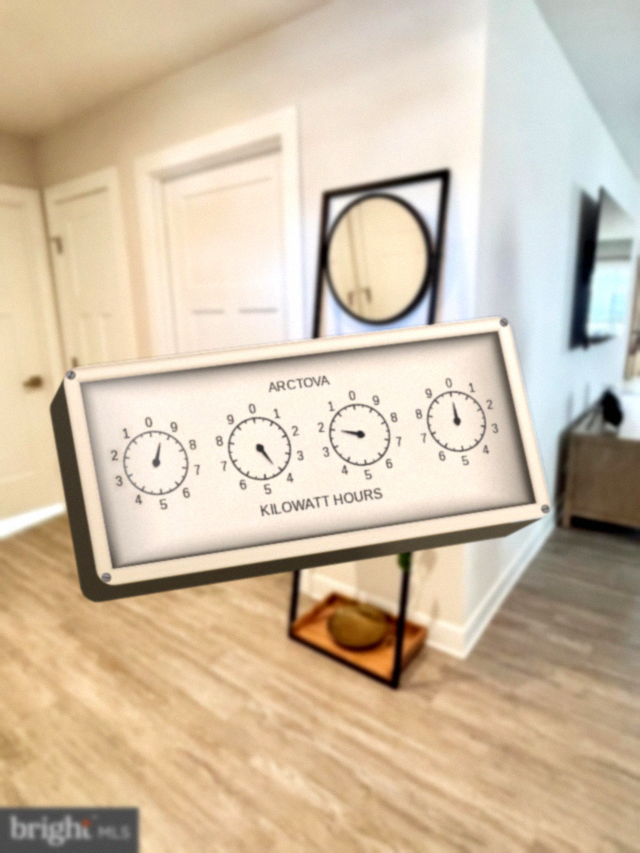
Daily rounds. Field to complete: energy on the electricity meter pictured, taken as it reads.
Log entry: 9420 kWh
